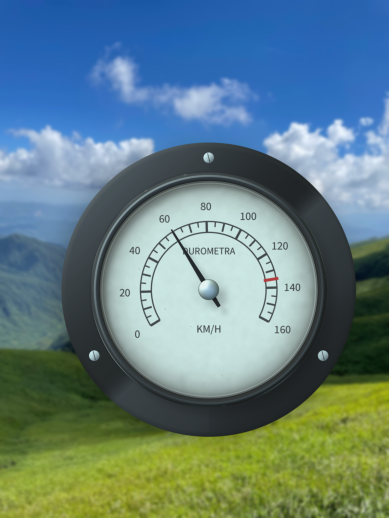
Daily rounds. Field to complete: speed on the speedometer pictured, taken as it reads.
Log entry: 60 km/h
